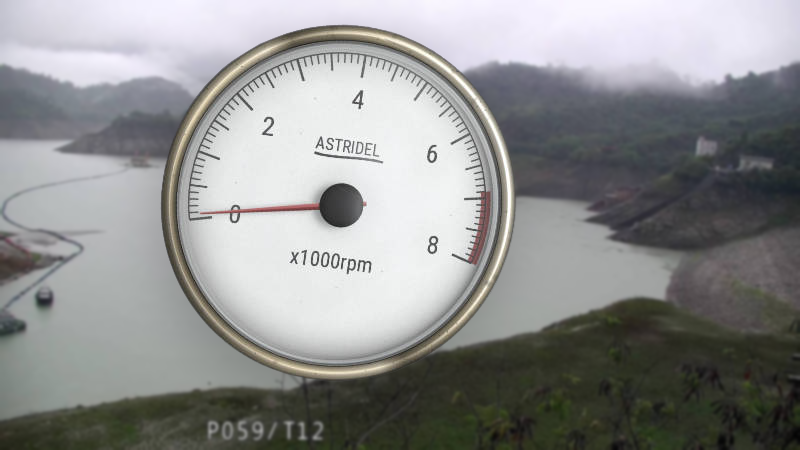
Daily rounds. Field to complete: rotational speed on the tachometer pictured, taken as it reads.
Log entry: 100 rpm
